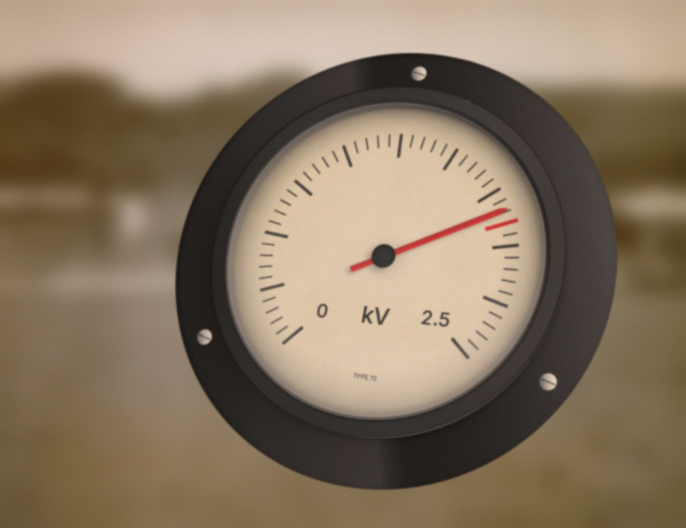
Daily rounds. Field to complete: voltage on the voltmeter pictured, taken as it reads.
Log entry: 1.85 kV
